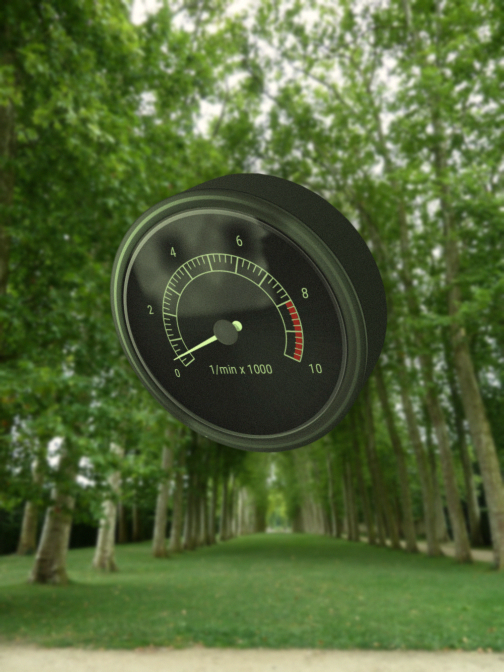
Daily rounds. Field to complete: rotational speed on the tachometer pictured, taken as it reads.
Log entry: 400 rpm
